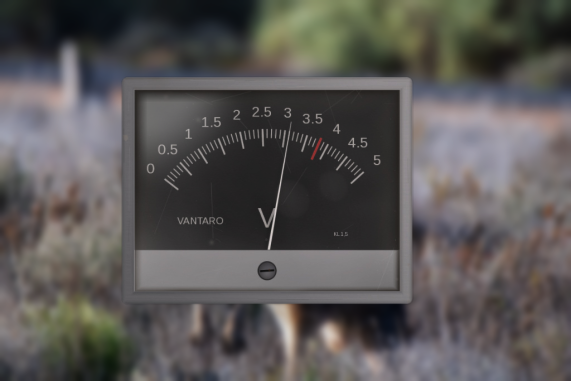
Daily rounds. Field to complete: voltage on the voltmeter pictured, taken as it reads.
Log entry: 3.1 V
